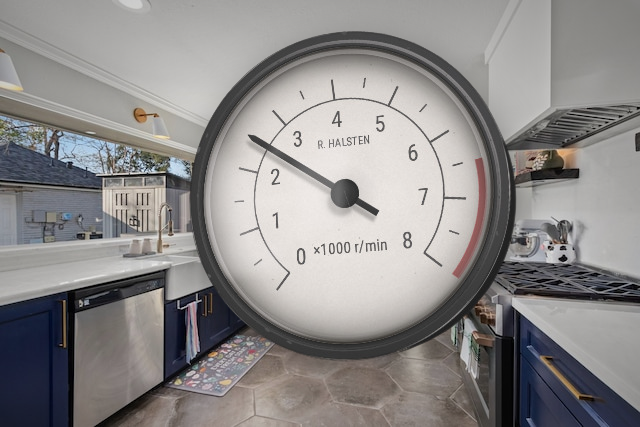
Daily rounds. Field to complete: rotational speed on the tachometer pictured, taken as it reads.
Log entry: 2500 rpm
